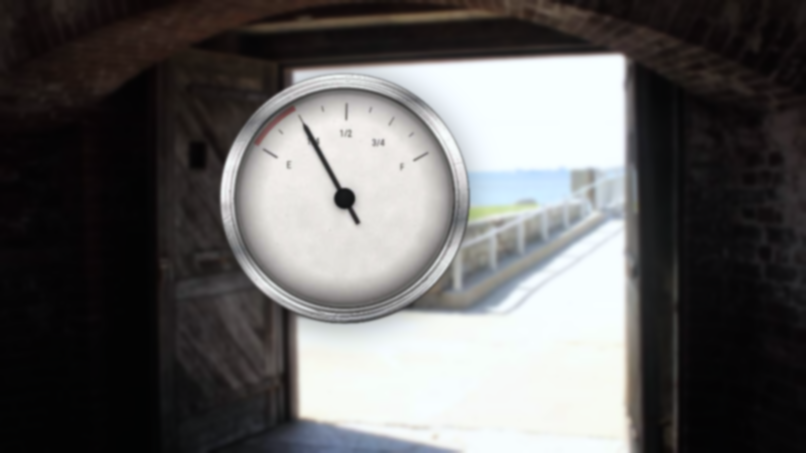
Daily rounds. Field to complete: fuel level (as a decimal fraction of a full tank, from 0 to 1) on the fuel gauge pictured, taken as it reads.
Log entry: 0.25
